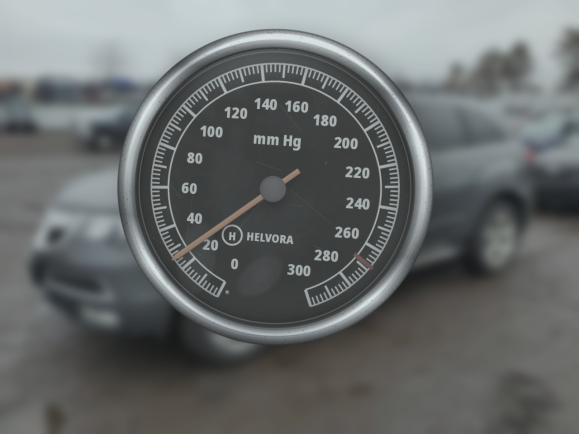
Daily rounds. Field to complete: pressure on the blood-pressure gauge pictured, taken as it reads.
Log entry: 26 mmHg
